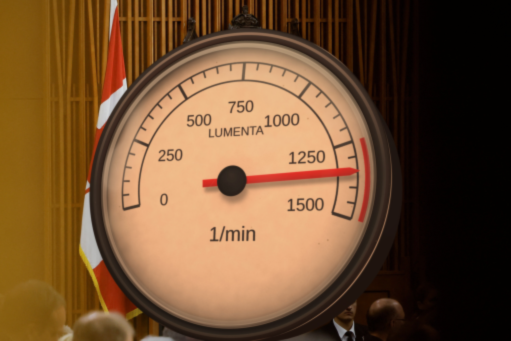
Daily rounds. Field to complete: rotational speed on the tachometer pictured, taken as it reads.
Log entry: 1350 rpm
